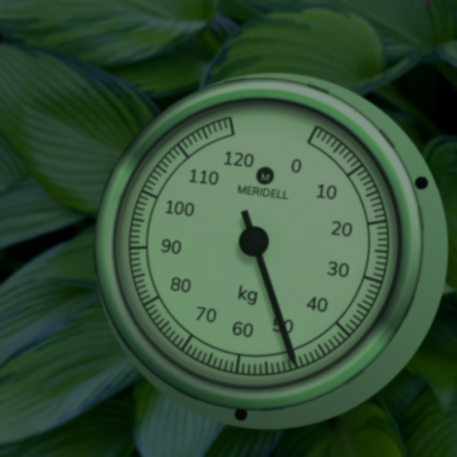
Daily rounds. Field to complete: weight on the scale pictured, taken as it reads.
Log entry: 50 kg
